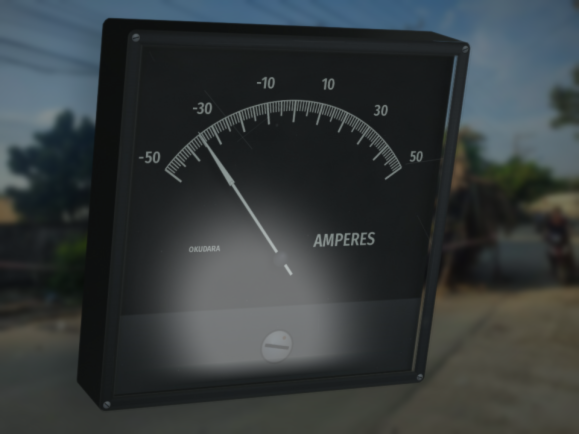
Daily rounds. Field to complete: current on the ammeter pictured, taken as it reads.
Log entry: -35 A
